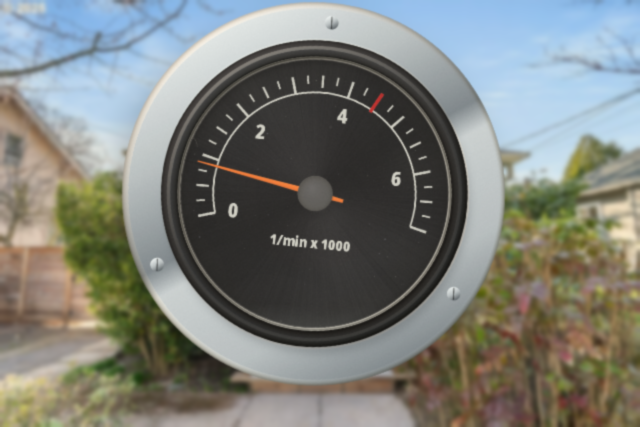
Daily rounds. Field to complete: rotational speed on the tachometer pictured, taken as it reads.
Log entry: 875 rpm
